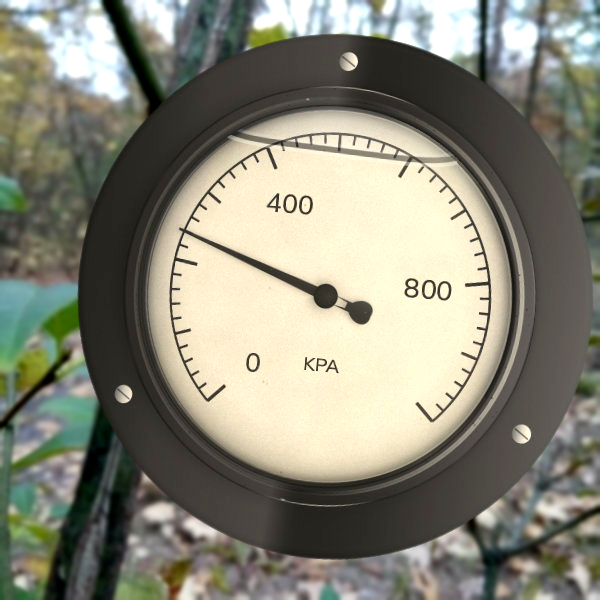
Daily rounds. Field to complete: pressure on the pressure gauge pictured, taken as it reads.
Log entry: 240 kPa
